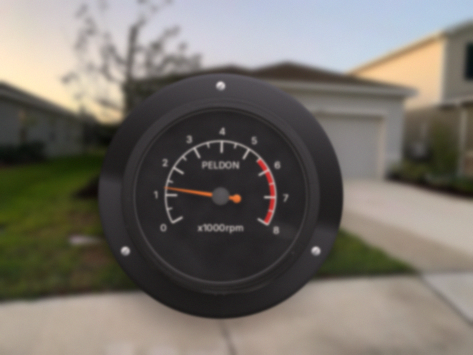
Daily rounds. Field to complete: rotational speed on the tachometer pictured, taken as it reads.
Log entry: 1250 rpm
